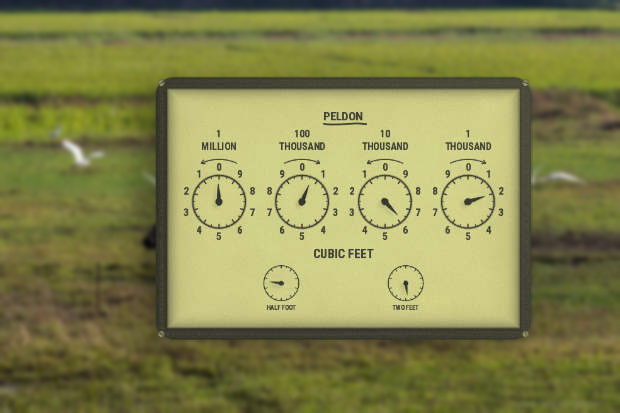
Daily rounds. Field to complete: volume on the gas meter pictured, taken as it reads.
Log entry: 6200 ft³
